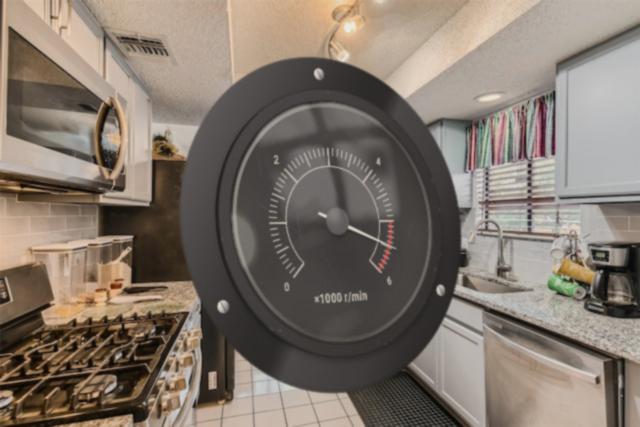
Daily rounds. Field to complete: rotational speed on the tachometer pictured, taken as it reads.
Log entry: 5500 rpm
